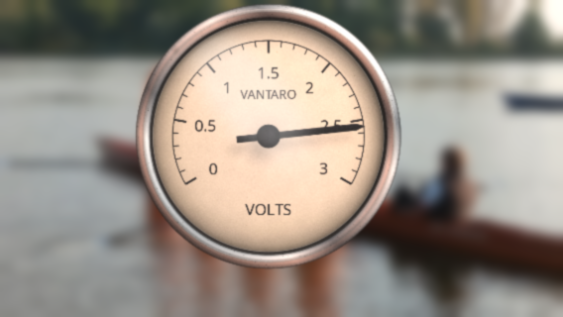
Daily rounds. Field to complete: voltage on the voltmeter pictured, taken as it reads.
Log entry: 2.55 V
